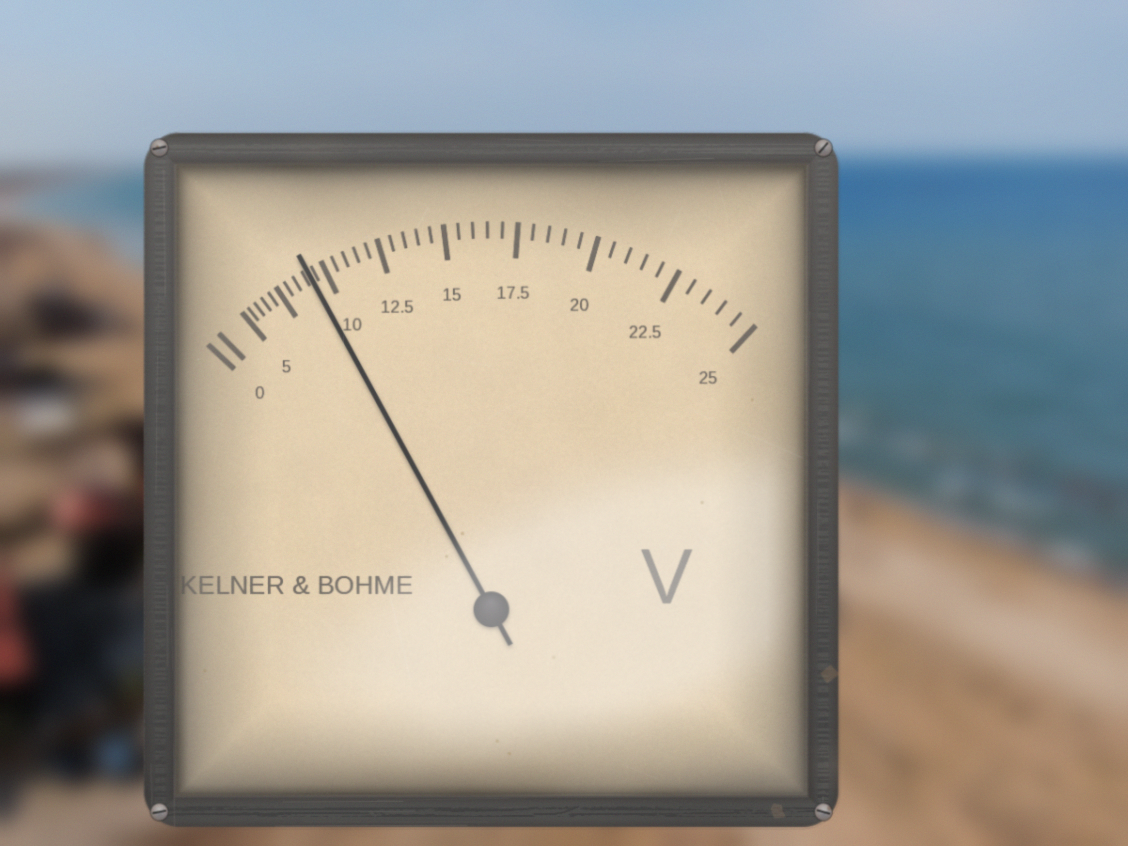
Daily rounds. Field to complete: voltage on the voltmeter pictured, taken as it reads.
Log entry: 9.25 V
